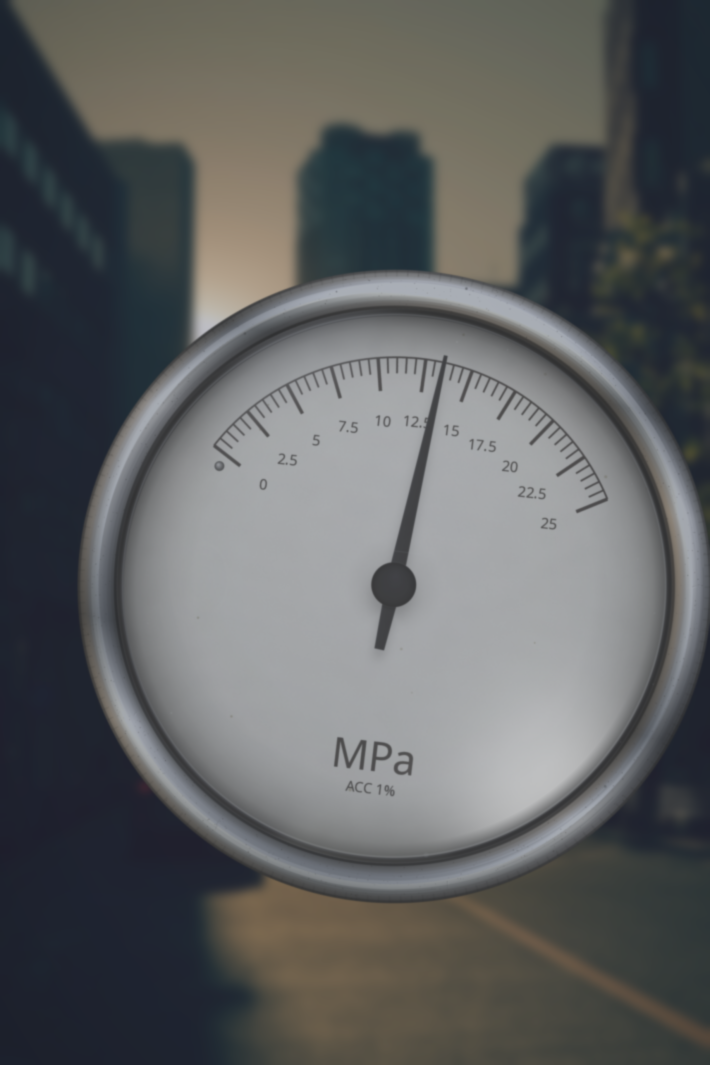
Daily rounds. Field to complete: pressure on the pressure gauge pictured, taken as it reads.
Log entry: 13.5 MPa
